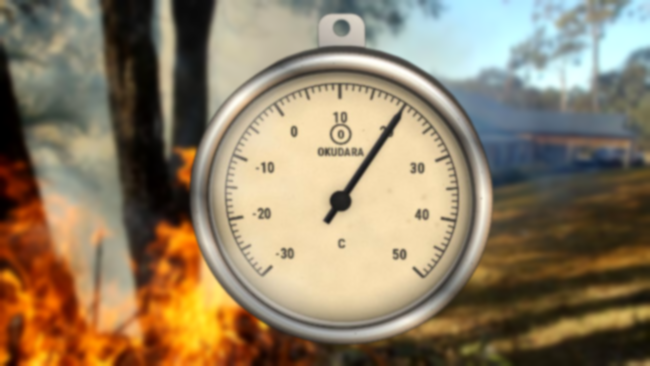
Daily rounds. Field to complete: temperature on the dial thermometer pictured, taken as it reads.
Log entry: 20 °C
